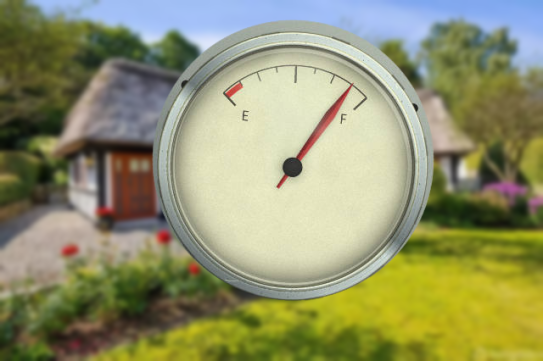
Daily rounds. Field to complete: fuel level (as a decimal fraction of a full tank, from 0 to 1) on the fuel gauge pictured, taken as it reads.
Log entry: 0.875
